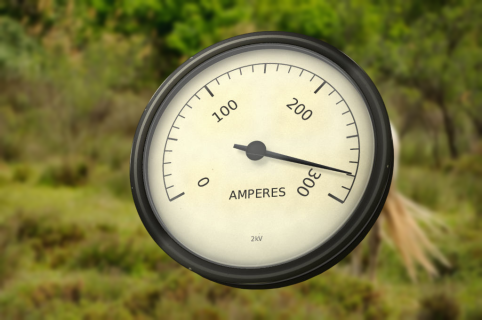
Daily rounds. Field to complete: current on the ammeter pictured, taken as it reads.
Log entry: 280 A
